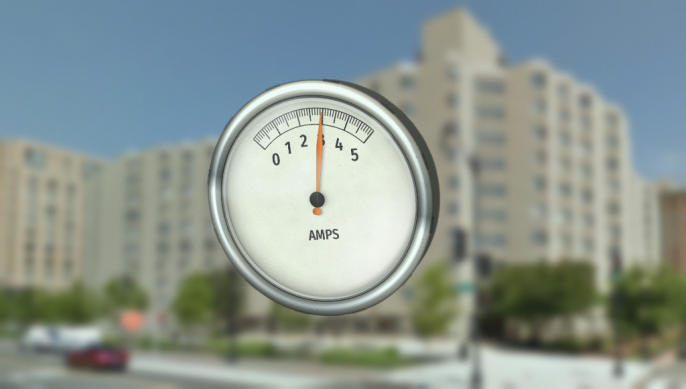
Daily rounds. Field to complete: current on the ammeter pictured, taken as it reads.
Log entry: 3 A
